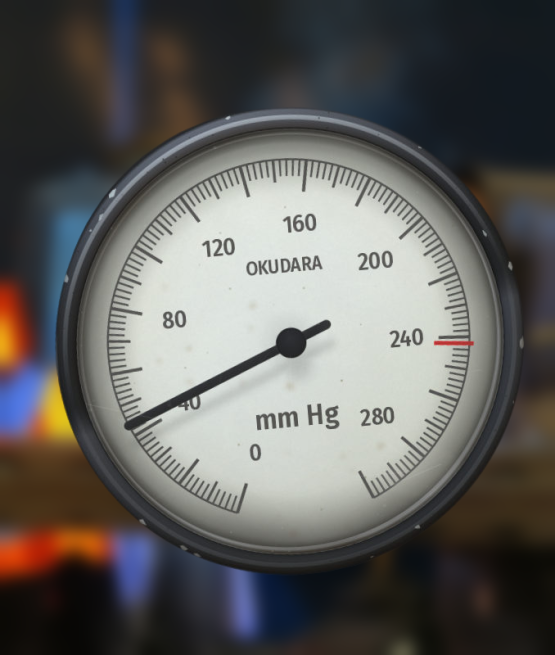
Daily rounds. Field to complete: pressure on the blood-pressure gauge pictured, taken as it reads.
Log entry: 44 mmHg
